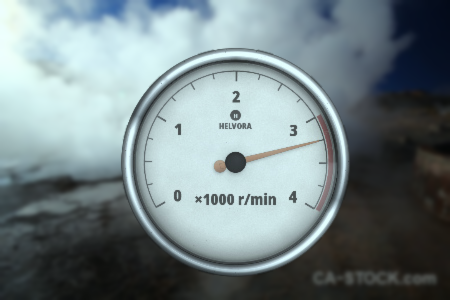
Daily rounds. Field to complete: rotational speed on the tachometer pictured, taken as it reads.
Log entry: 3250 rpm
